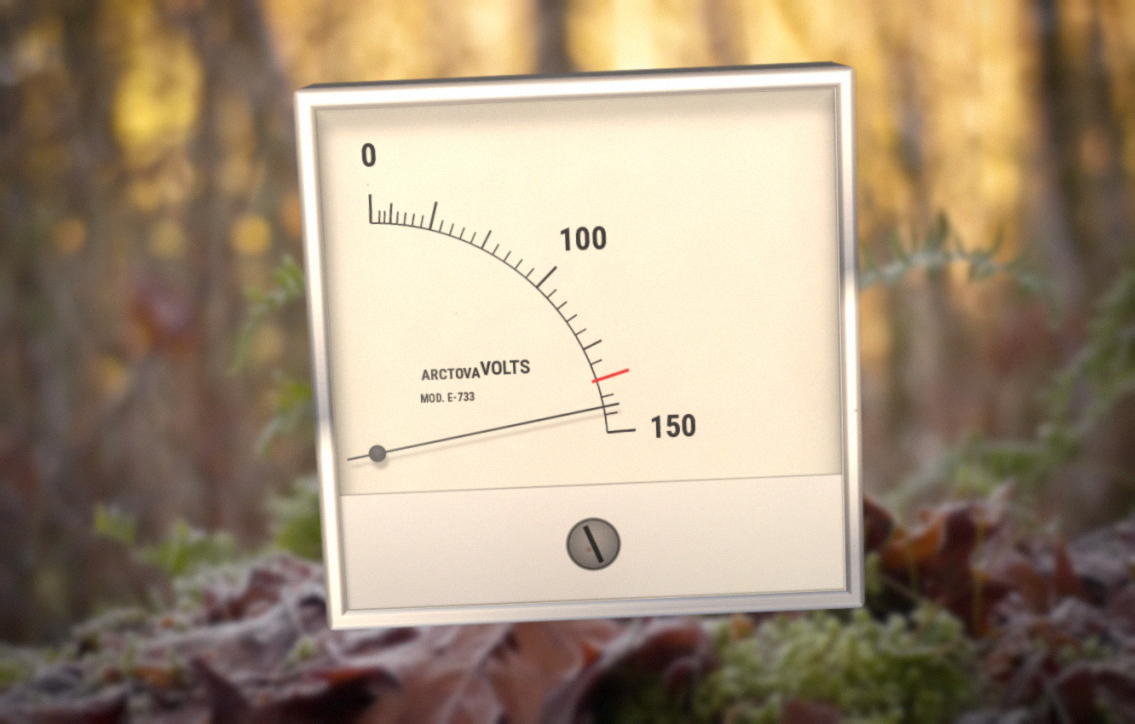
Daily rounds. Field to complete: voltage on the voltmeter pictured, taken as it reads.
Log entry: 142.5 V
